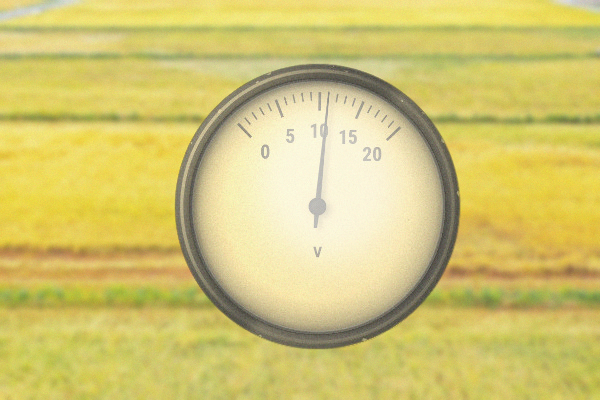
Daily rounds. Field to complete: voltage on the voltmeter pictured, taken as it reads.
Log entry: 11 V
